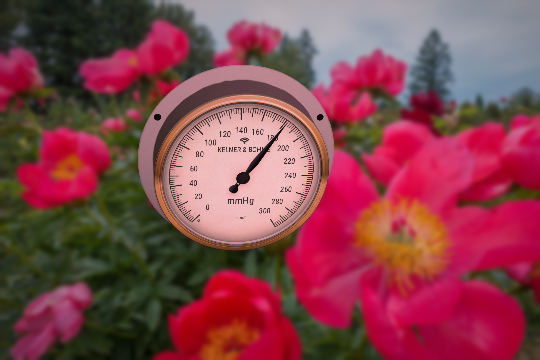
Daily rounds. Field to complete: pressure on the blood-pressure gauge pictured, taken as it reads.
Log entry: 180 mmHg
